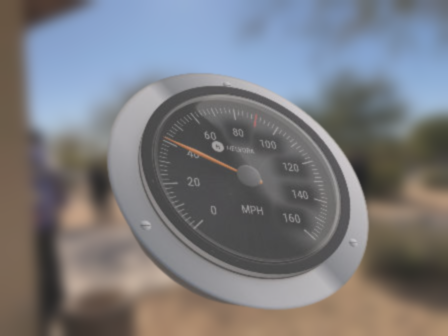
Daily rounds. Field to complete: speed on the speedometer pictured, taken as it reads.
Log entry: 40 mph
